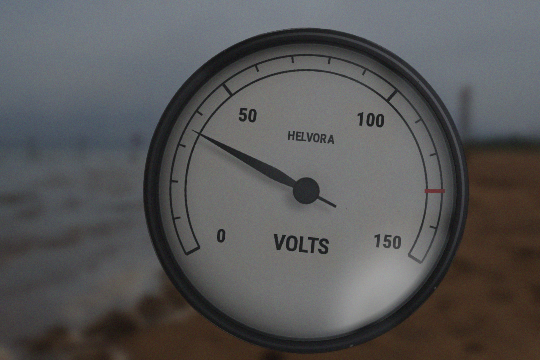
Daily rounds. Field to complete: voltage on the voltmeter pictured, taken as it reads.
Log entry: 35 V
